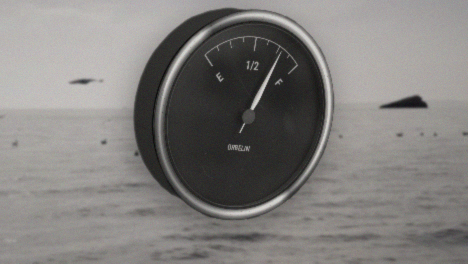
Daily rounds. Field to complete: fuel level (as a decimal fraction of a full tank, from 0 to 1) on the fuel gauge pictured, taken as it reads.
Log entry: 0.75
